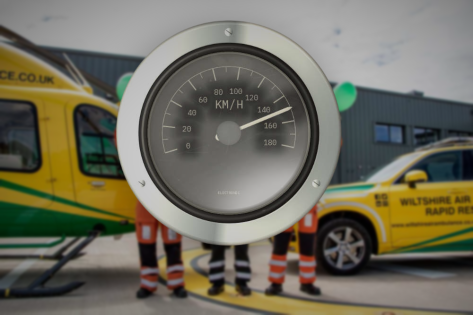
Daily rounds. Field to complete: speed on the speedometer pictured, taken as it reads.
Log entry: 150 km/h
